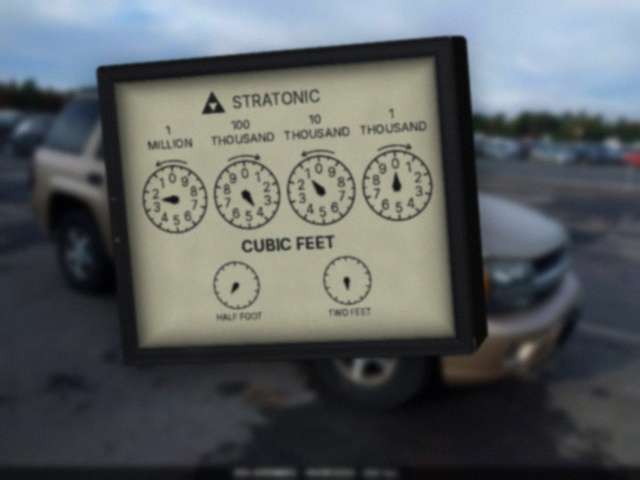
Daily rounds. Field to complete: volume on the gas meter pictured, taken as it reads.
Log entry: 241000 ft³
